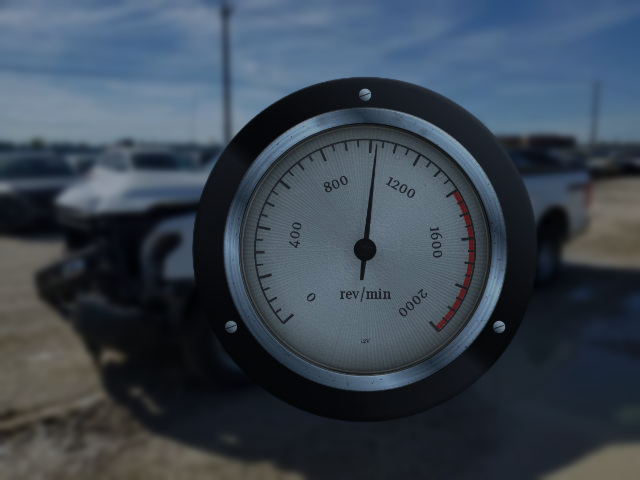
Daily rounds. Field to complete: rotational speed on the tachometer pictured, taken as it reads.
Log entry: 1025 rpm
